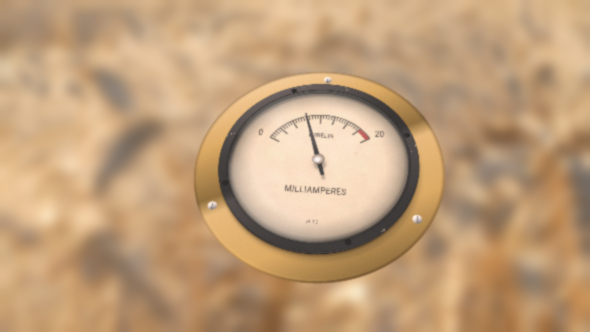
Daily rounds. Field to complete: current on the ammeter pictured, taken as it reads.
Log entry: 7.5 mA
